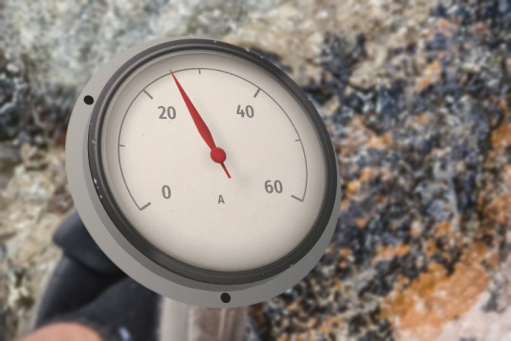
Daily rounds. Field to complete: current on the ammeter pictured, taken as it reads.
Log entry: 25 A
